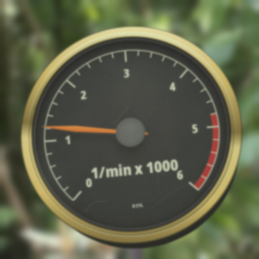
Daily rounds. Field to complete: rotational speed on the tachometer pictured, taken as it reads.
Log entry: 1200 rpm
